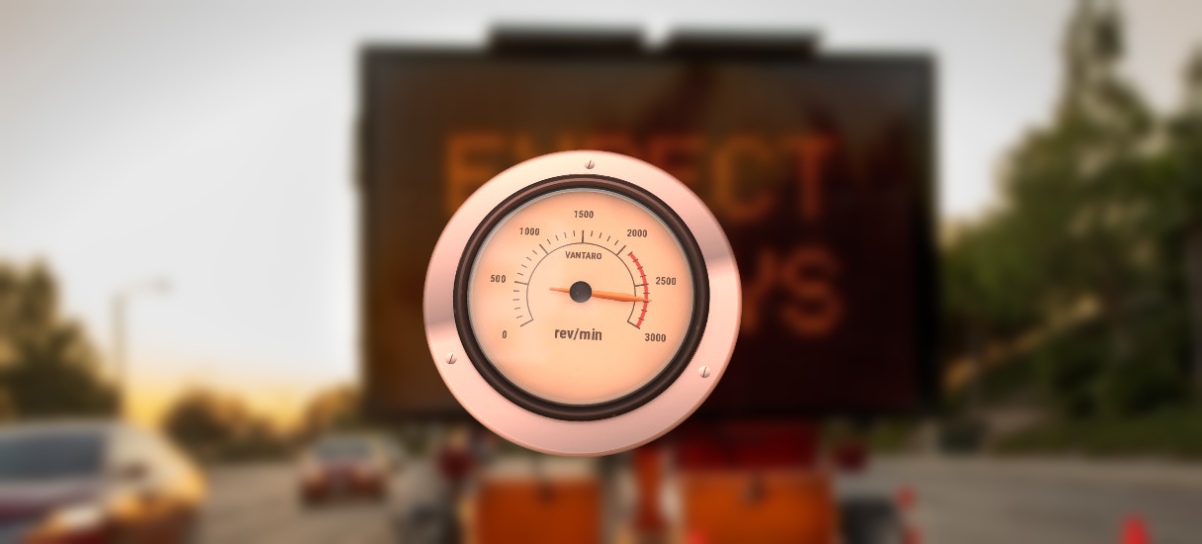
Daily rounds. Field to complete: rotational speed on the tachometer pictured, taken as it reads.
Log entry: 2700 rpm
